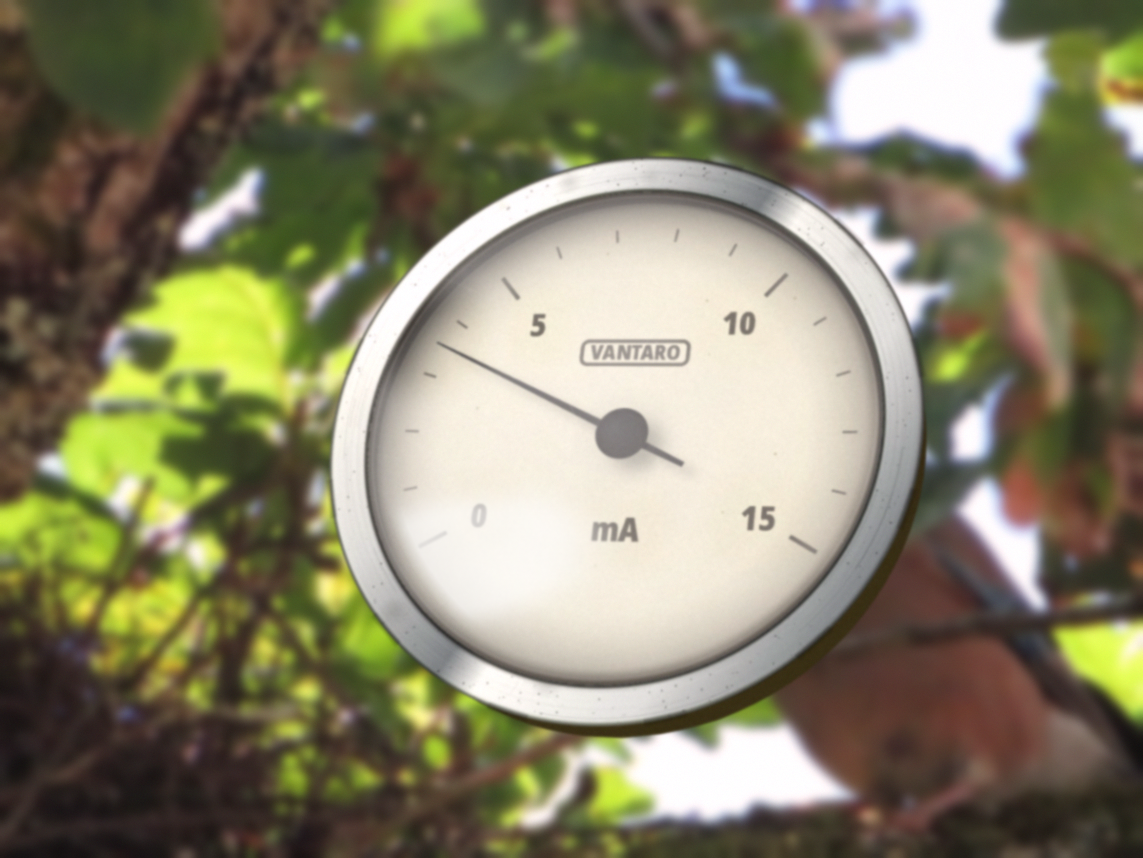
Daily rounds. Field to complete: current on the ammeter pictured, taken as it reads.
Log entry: 3.5 mA
